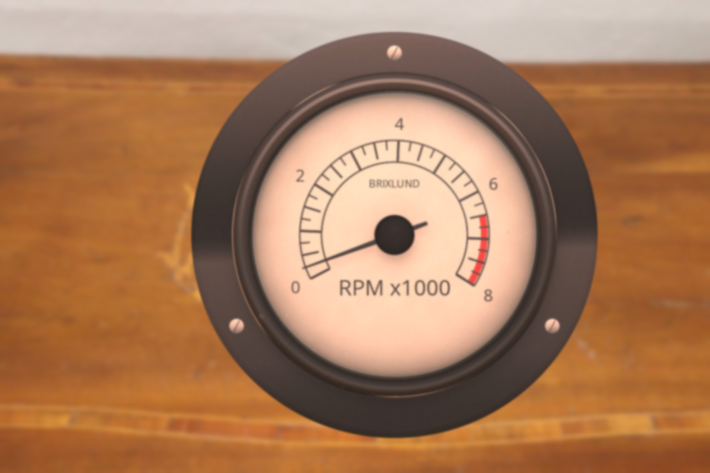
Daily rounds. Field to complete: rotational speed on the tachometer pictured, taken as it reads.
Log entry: 250 rpm
